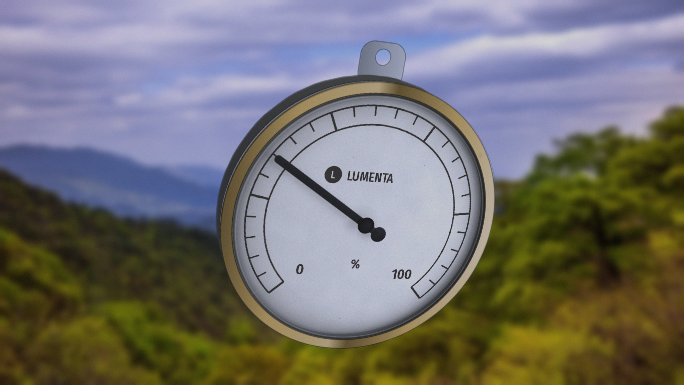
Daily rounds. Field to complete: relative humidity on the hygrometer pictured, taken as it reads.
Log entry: 28 %
